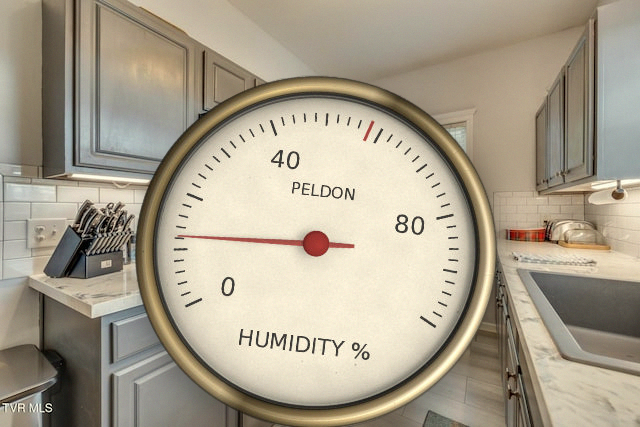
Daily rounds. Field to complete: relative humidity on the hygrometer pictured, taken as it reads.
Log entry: 12 %
